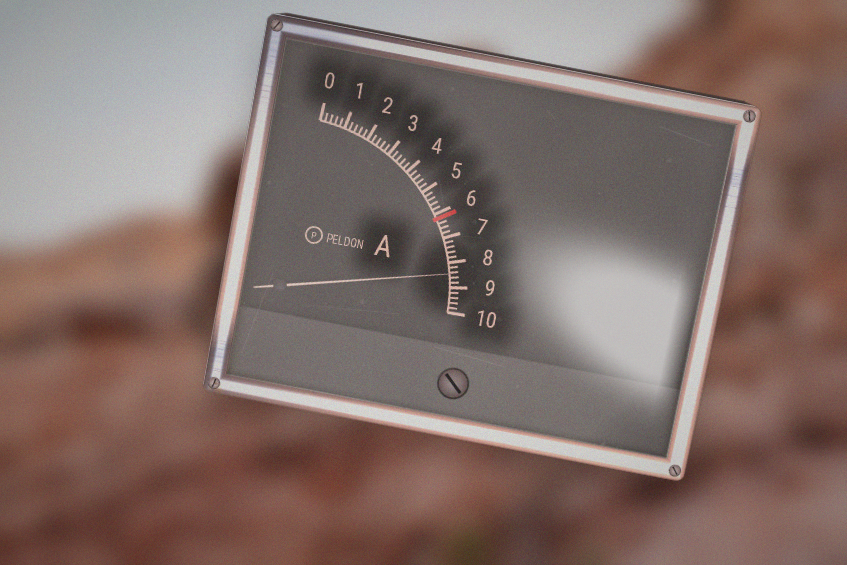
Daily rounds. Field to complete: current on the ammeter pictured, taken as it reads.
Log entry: 8.4 A
